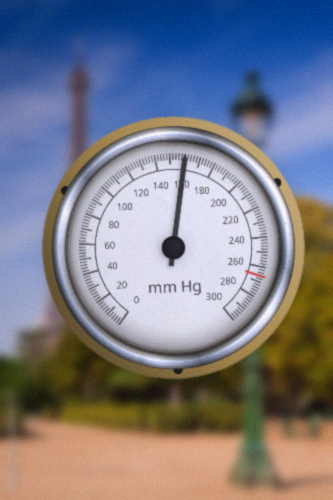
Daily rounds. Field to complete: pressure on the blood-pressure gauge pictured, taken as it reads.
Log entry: 160 mmHg
